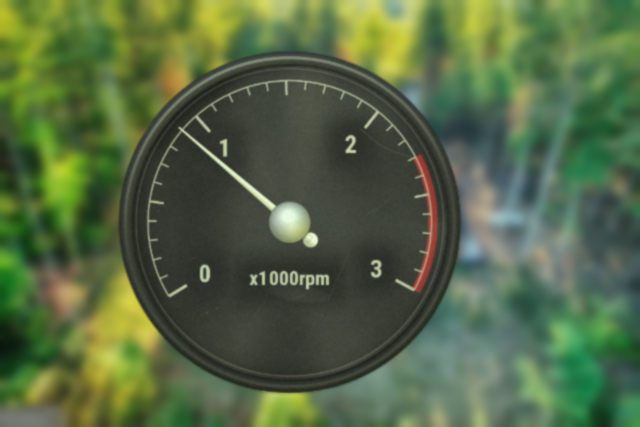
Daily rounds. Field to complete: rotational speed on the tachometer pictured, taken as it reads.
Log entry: 900 rpm
